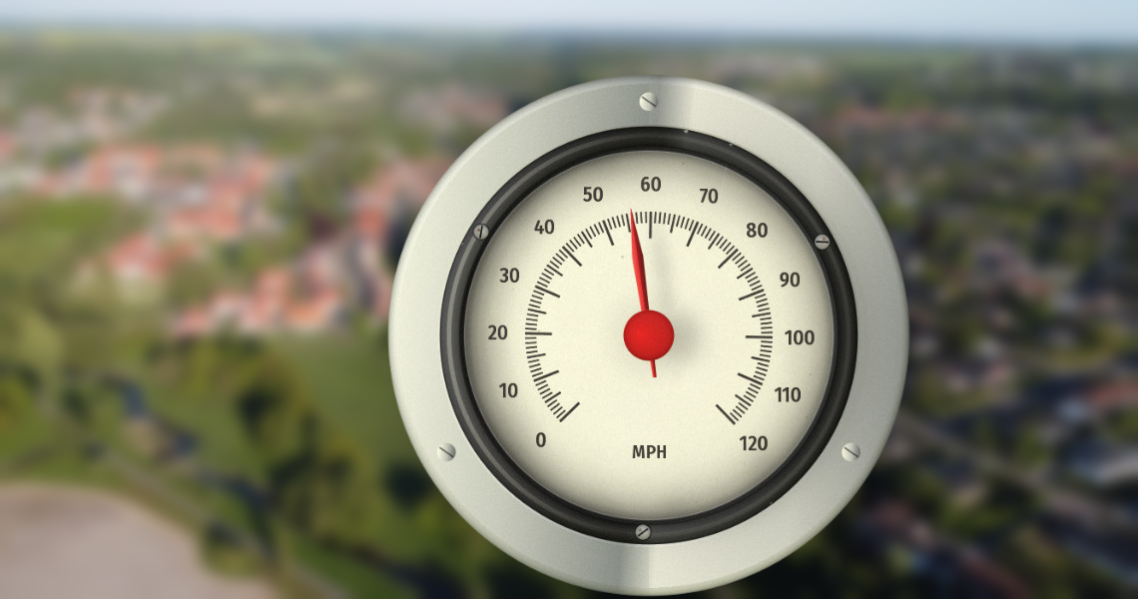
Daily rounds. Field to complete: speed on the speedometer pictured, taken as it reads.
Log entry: 56 mph
